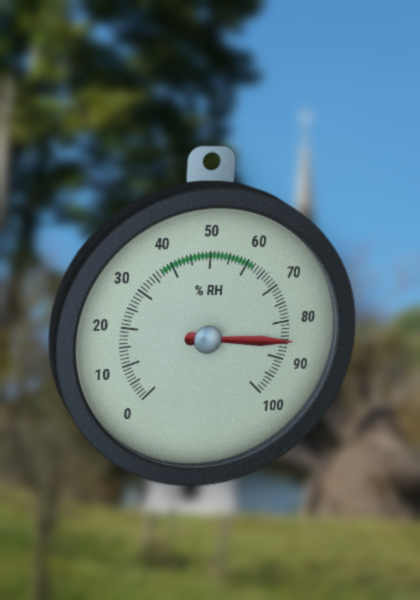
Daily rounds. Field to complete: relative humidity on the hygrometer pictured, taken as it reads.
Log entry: 85 %
